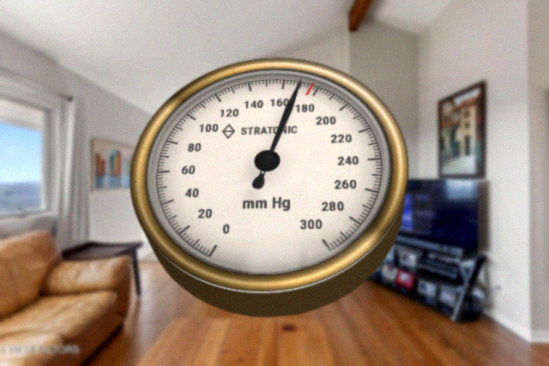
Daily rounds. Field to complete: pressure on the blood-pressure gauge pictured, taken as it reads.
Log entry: 170 mmHg
